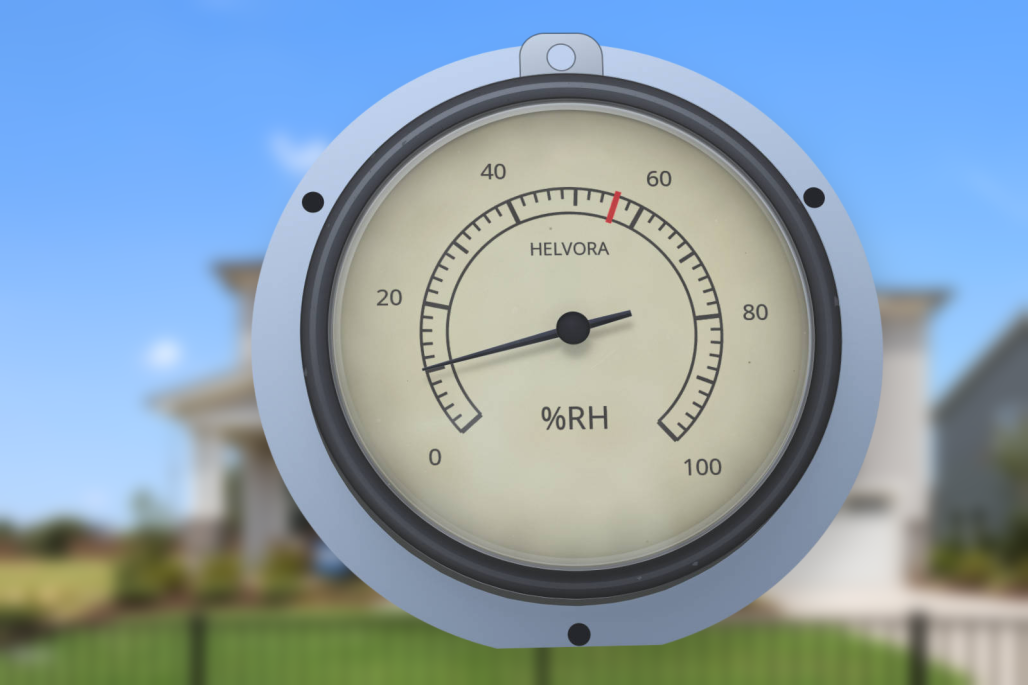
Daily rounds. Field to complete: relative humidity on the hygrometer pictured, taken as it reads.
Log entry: 10 %
